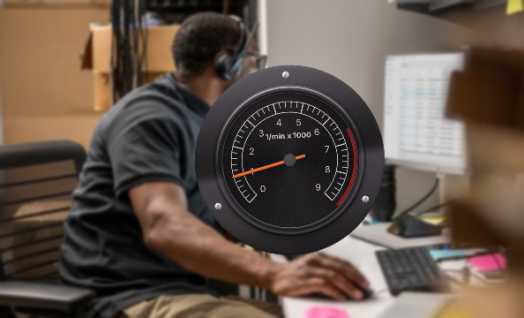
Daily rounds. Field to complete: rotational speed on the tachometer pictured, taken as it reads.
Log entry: 1000 rpm
